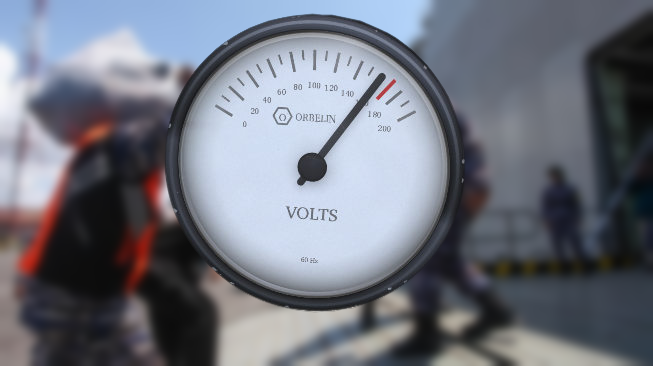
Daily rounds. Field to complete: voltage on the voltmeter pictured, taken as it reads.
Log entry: 160 V
